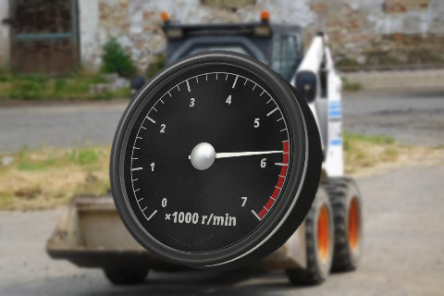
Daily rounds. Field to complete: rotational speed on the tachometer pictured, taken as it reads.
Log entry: 5800 rpm
